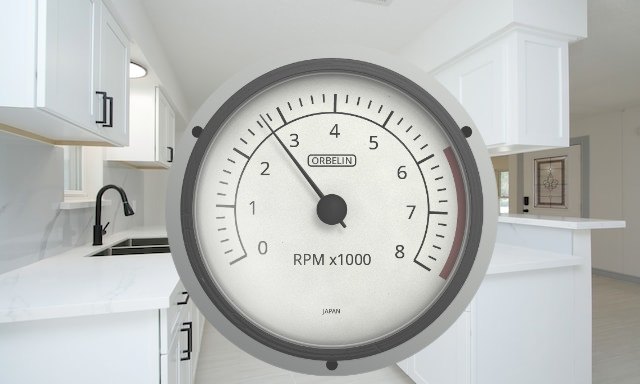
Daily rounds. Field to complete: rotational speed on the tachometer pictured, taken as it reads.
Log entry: 2700 rpm
